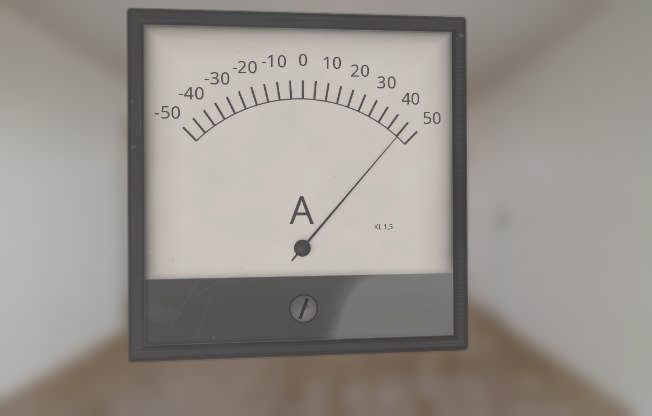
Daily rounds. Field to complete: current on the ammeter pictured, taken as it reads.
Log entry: 45 A
